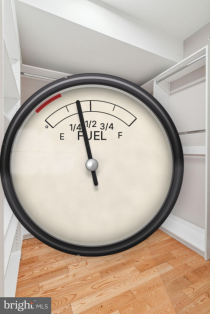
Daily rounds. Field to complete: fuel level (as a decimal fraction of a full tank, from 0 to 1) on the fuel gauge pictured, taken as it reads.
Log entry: 0.375
